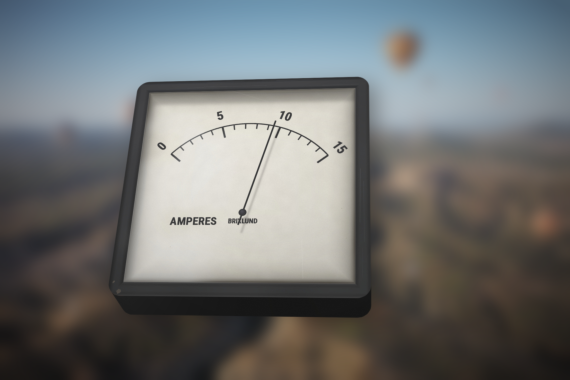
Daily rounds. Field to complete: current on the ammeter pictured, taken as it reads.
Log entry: 9.5 A
